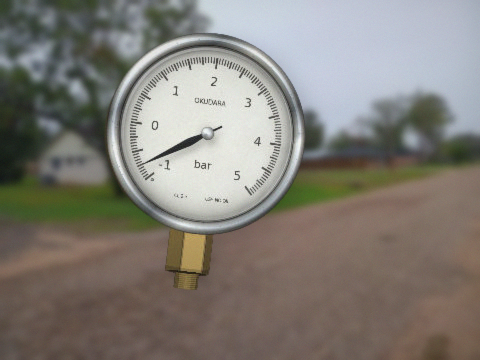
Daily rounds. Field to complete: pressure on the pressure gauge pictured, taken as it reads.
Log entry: -0.75 bar
